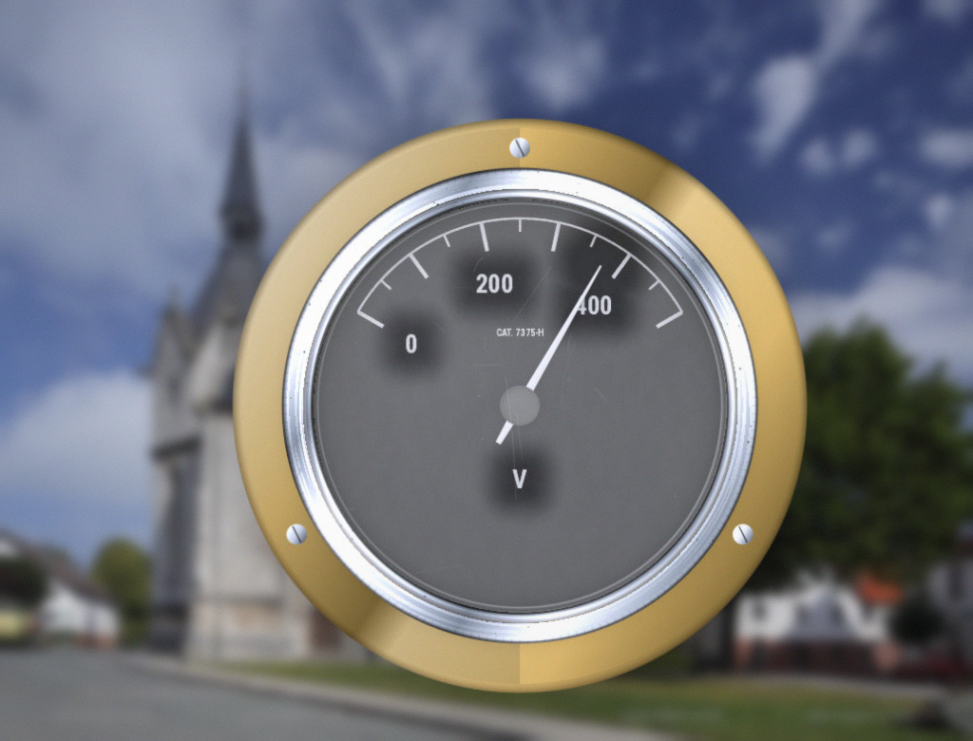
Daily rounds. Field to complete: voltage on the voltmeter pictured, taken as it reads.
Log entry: 375 V
